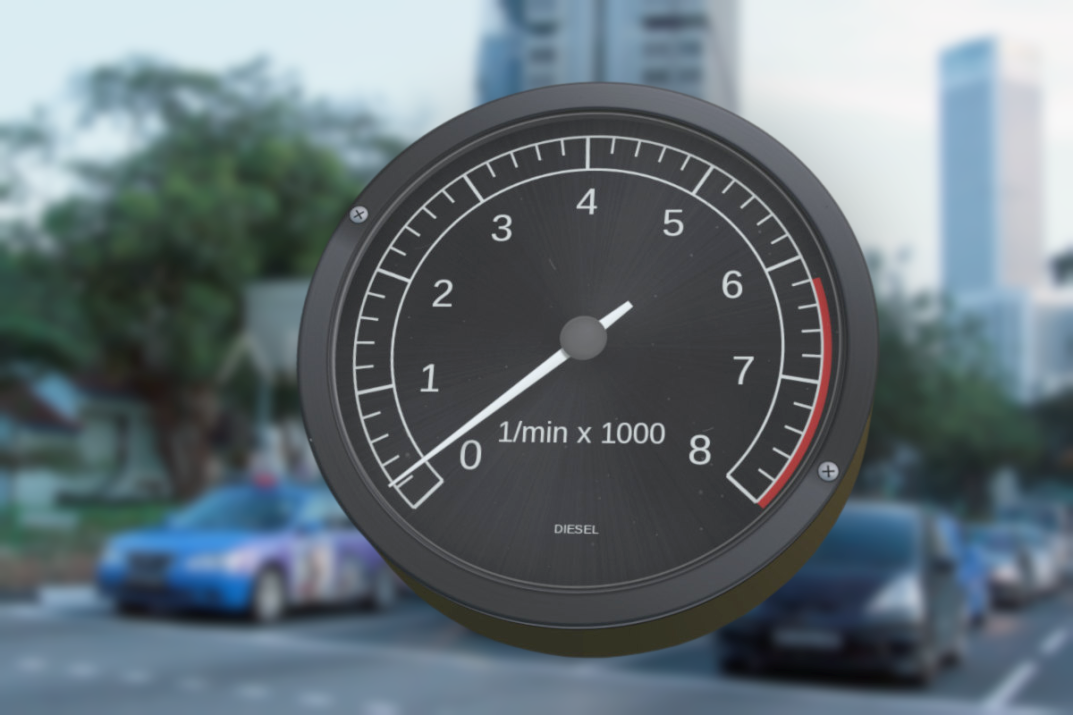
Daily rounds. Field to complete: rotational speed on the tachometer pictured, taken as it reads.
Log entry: 200 rpm
